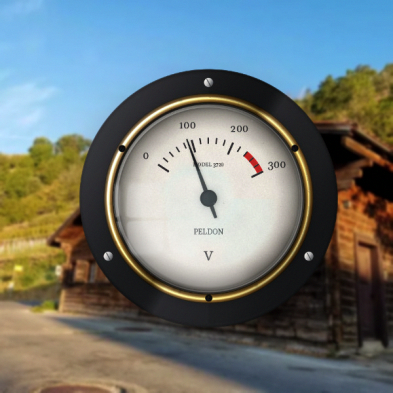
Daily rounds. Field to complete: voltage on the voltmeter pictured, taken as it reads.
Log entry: 90 V
